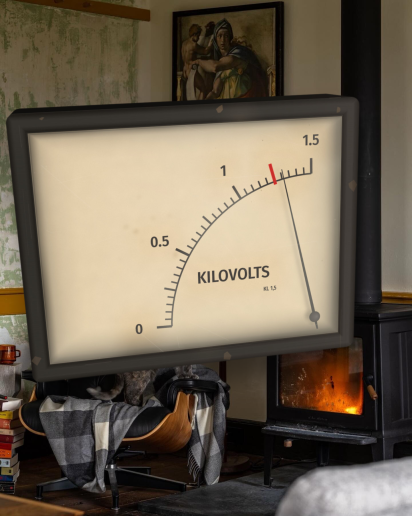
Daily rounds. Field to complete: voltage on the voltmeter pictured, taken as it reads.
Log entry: 1.3 kV
